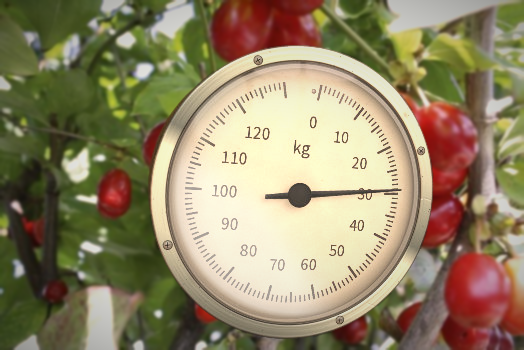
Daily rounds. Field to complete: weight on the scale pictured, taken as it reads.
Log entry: 29 kg
